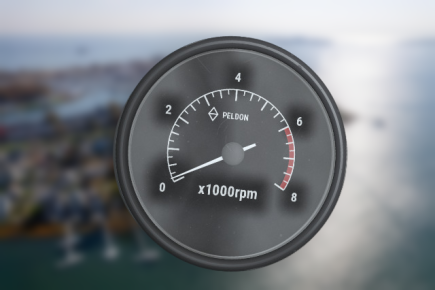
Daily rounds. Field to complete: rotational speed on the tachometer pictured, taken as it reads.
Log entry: 125 rpm
